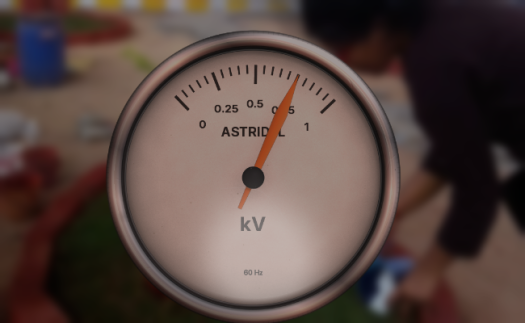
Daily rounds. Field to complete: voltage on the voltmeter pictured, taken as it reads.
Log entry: 0.75 kV
